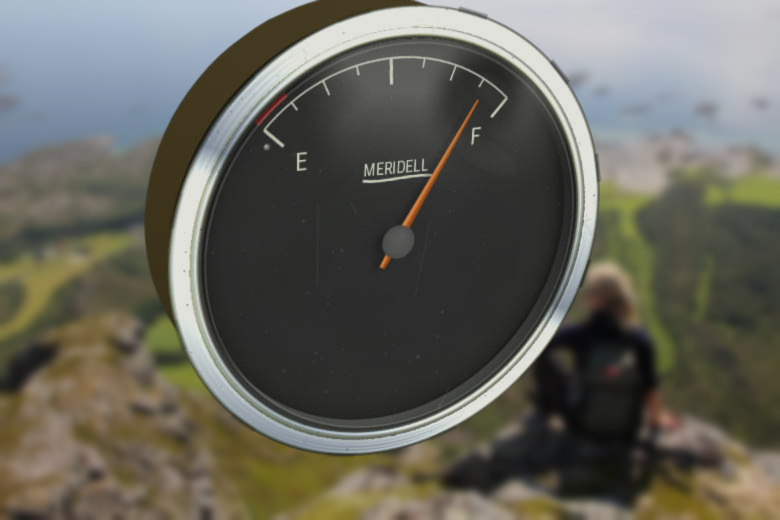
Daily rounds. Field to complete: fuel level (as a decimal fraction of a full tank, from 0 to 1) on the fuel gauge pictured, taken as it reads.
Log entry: 0.875
